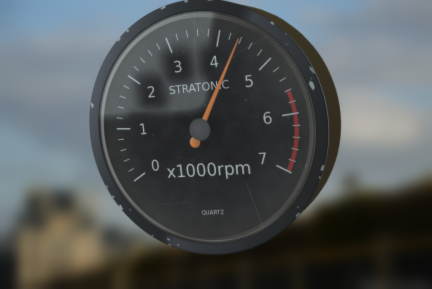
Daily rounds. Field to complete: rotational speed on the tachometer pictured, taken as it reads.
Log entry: 4400 rpm
